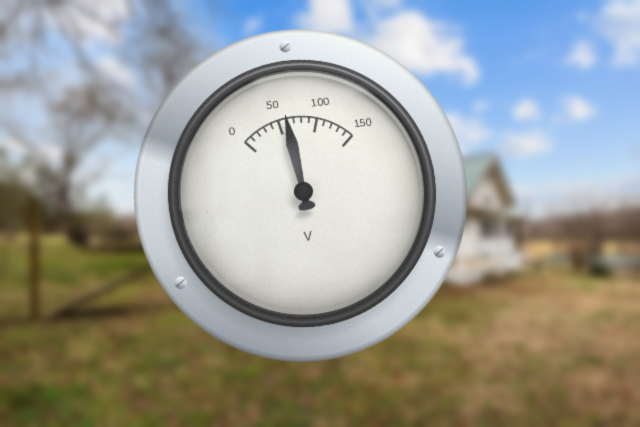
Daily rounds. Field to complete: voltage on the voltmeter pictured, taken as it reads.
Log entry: 60 V
